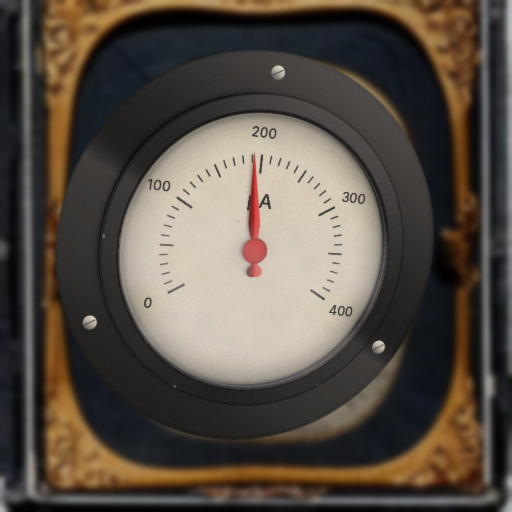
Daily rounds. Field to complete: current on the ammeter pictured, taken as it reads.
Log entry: 190 µA
